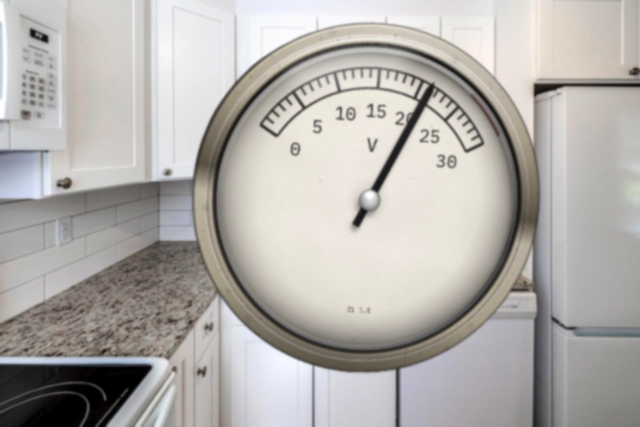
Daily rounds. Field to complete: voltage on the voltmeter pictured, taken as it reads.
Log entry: 21 V
